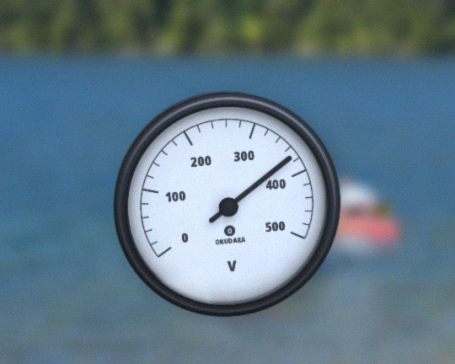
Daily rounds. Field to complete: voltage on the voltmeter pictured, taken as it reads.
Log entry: 370 V
